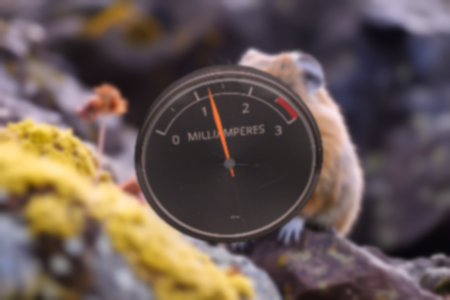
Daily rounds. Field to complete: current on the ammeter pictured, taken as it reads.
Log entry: 1.25 mA
